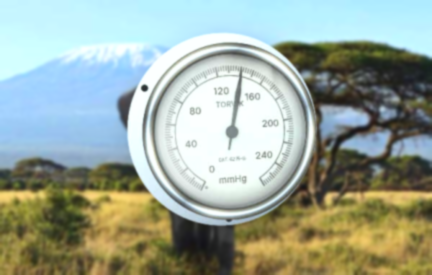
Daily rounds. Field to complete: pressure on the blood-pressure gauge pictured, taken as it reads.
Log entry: 140 mmHg
